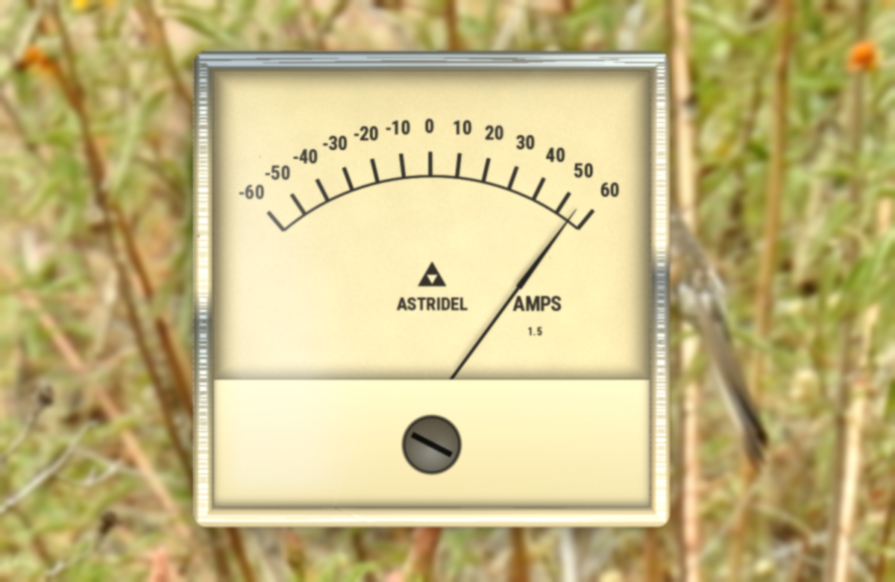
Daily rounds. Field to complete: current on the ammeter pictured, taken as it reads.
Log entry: 55 A
